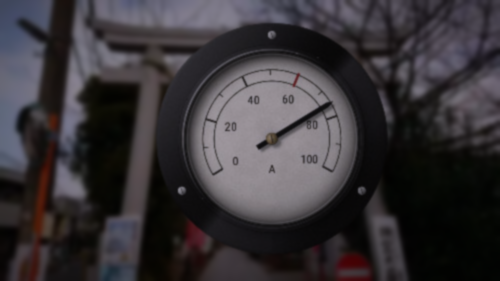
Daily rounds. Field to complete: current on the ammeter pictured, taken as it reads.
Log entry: 75 A
